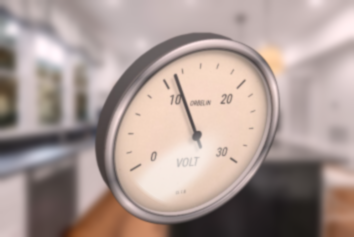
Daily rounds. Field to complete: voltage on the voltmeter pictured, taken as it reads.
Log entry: 11 V
